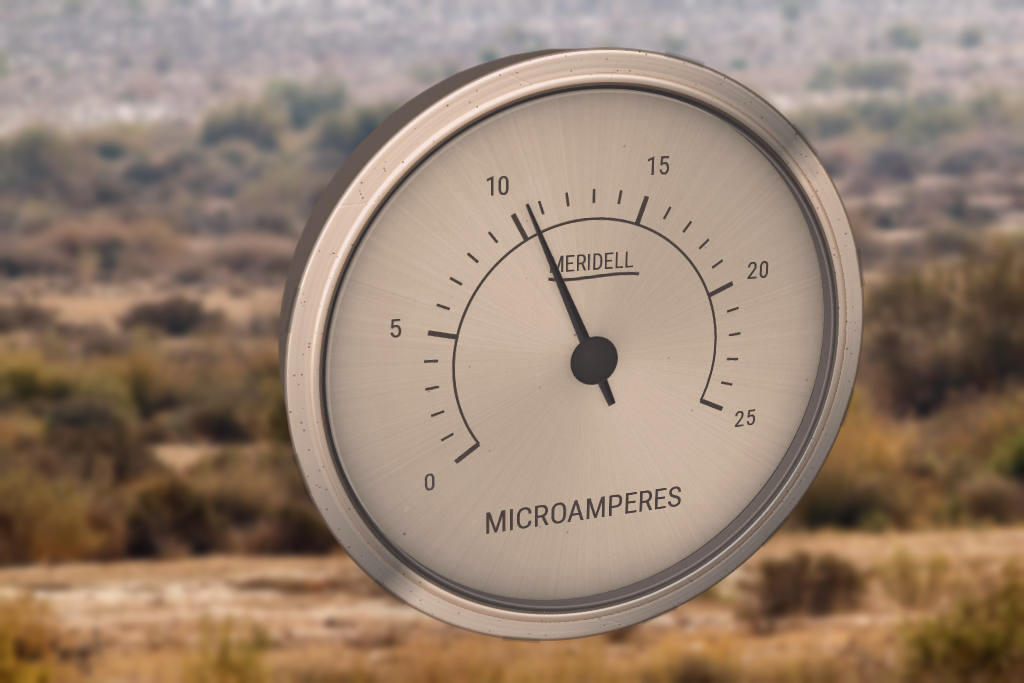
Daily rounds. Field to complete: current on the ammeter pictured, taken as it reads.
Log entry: 10.5 µA
